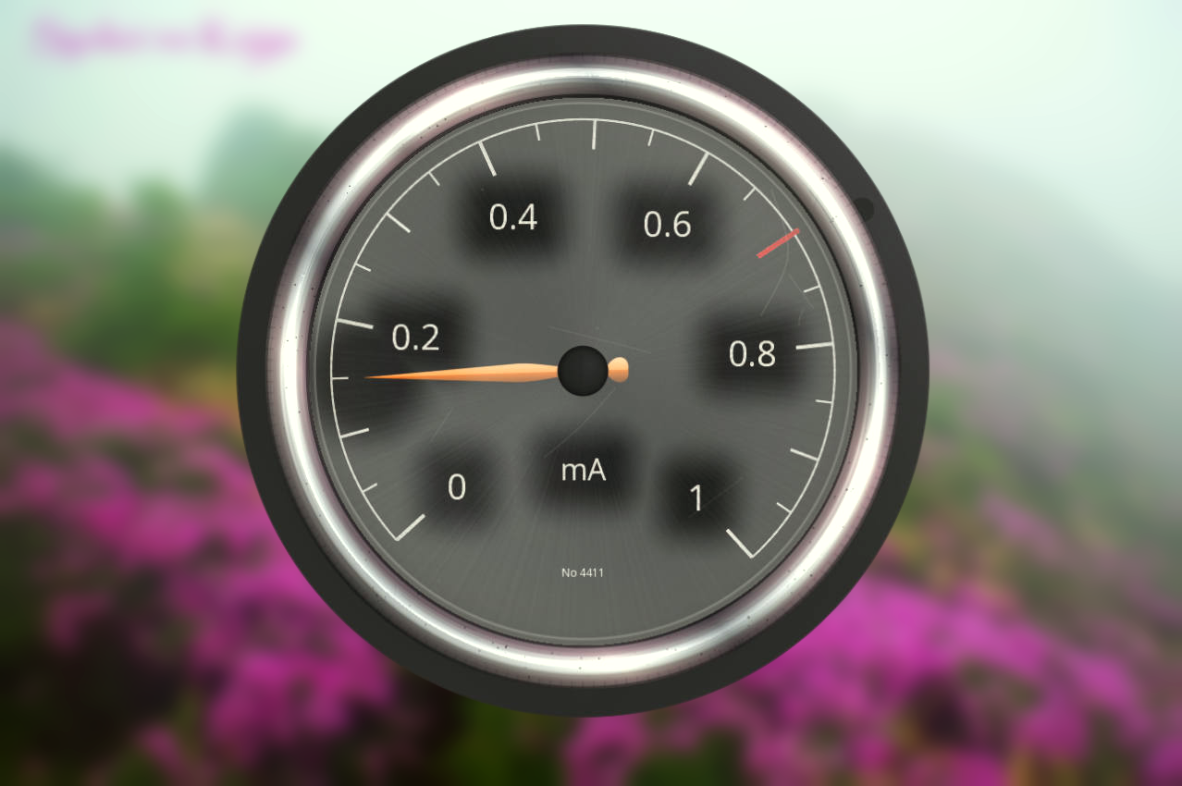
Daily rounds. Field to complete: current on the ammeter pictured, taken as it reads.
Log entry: 0.15 mA
